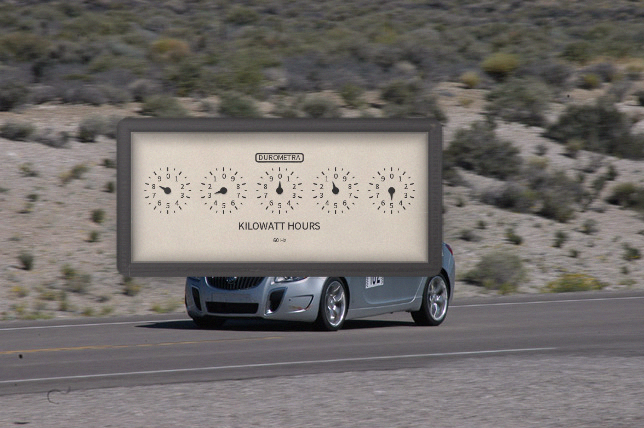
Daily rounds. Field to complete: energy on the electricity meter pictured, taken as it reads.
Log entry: 83005 kWh
